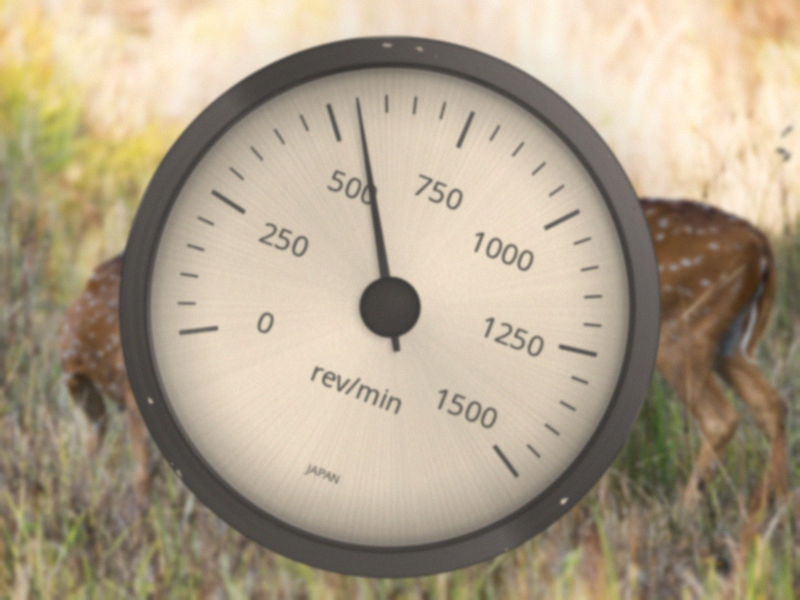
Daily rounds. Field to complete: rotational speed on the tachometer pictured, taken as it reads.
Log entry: 550 rpm
